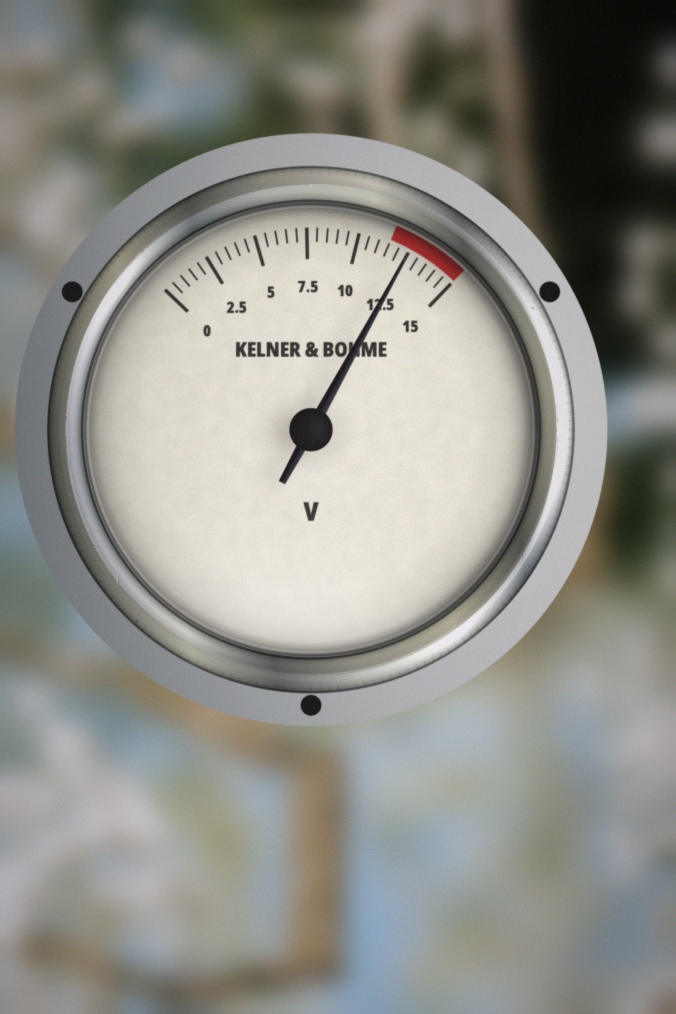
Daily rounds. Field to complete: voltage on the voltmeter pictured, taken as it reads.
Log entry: 12.5 V
